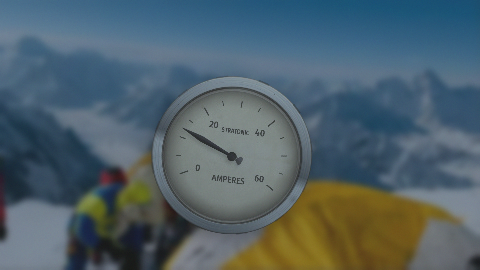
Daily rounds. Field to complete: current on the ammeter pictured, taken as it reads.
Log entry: 12.5 A
